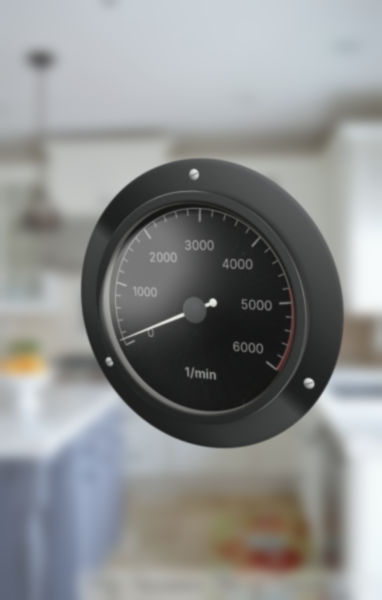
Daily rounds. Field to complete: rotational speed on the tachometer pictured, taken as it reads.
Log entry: 100 rpm
